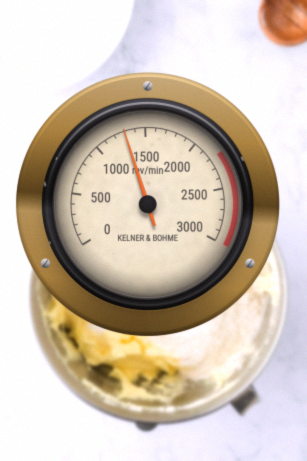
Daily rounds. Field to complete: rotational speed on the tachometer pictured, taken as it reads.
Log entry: 1300 rpm
